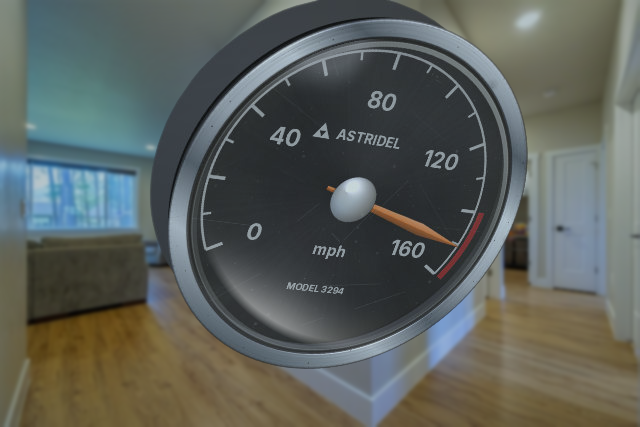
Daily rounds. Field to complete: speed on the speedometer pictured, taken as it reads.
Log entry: 150 mph
